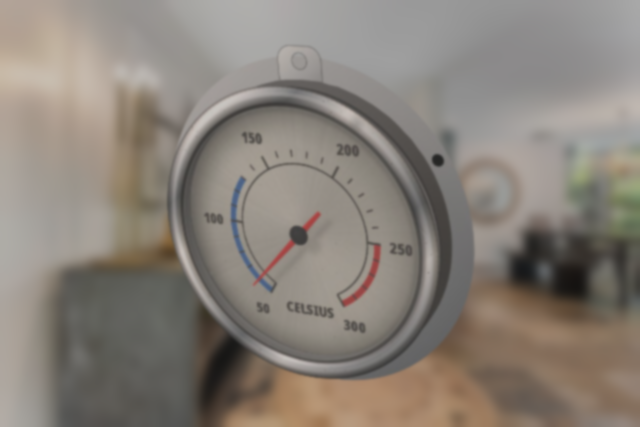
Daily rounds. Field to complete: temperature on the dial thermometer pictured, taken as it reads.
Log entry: 60 °C
